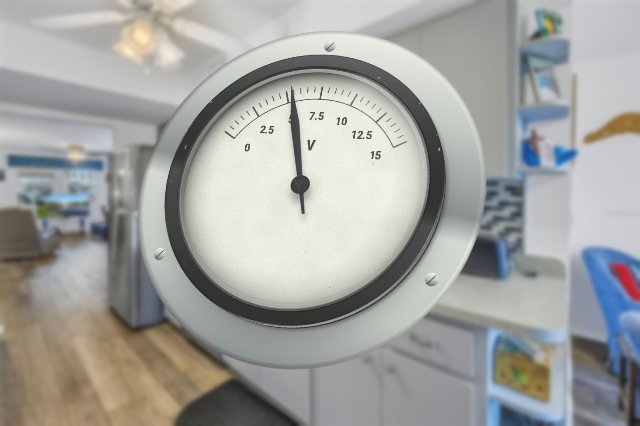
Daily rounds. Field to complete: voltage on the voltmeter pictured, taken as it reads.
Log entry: 5.5 V
